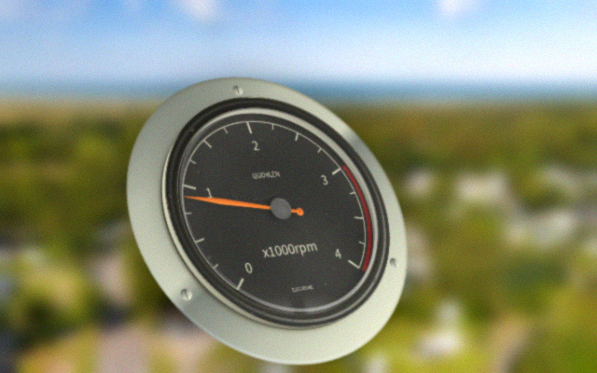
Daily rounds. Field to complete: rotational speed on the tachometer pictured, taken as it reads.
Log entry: 875 rpm
